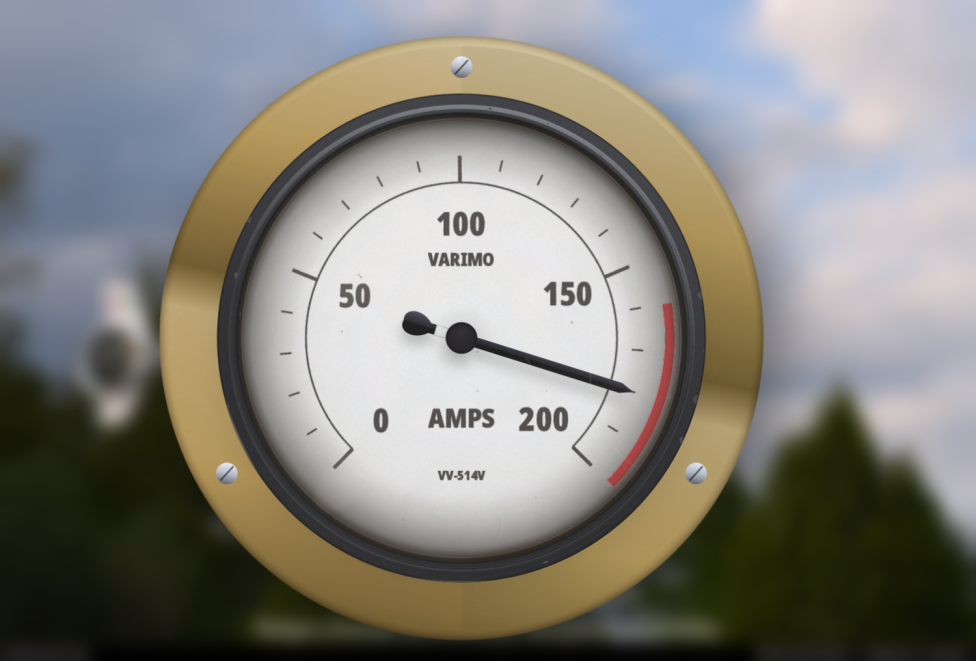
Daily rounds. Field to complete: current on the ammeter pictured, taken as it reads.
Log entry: 180 A
